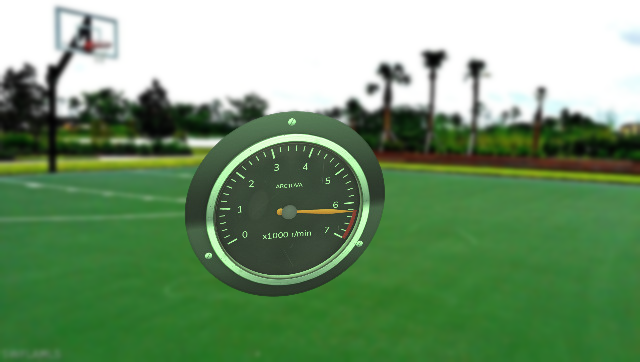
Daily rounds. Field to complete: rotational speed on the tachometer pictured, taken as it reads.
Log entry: 6200 rpm
